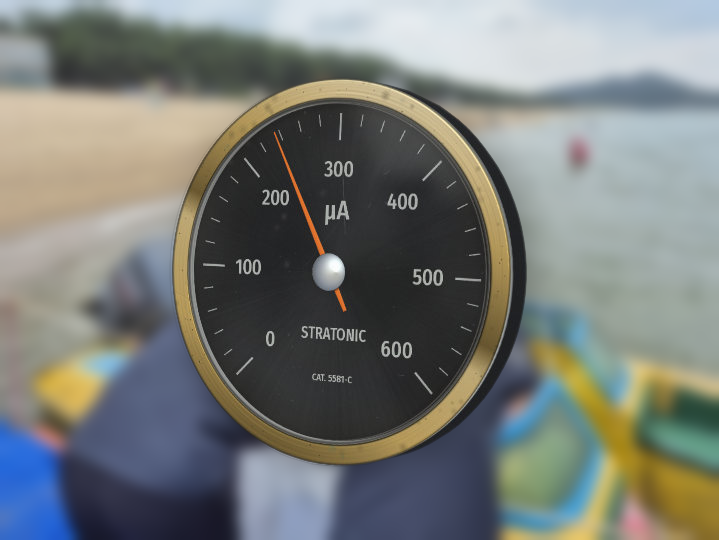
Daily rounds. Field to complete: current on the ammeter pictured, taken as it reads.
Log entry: 240 µA
